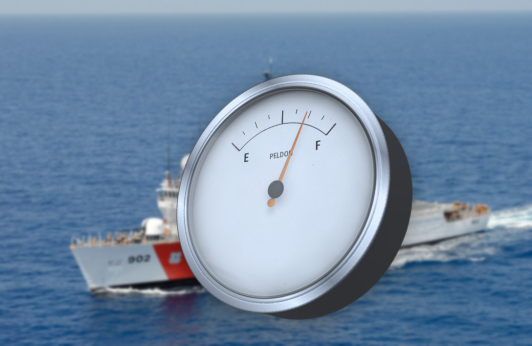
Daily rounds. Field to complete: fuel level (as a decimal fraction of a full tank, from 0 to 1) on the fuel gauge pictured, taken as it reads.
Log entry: 0.75
